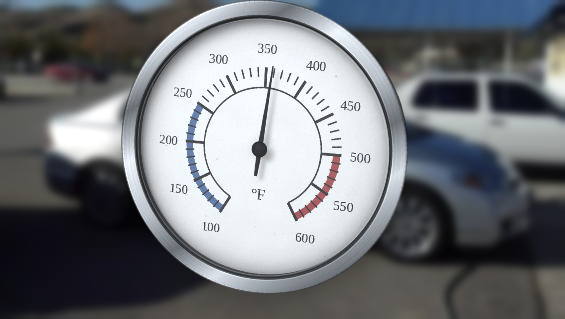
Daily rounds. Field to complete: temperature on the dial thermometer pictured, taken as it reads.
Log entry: 360 °F
